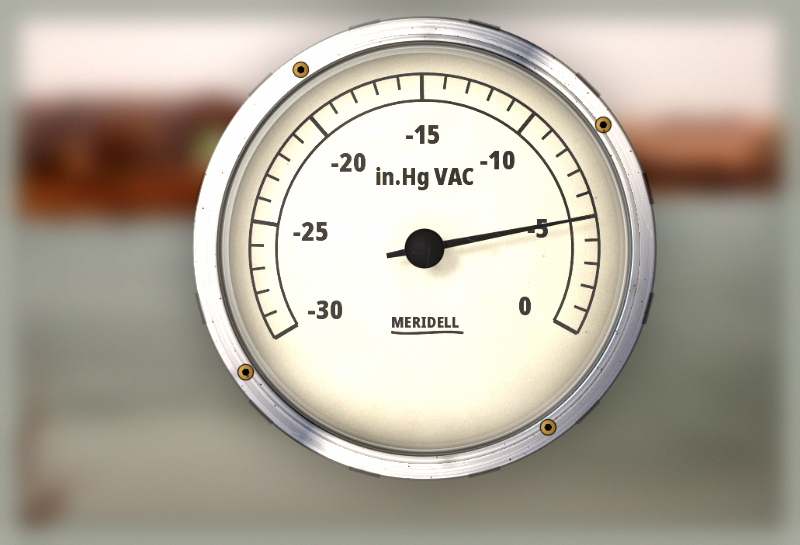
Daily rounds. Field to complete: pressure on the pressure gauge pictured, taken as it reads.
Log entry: -5 inHg
